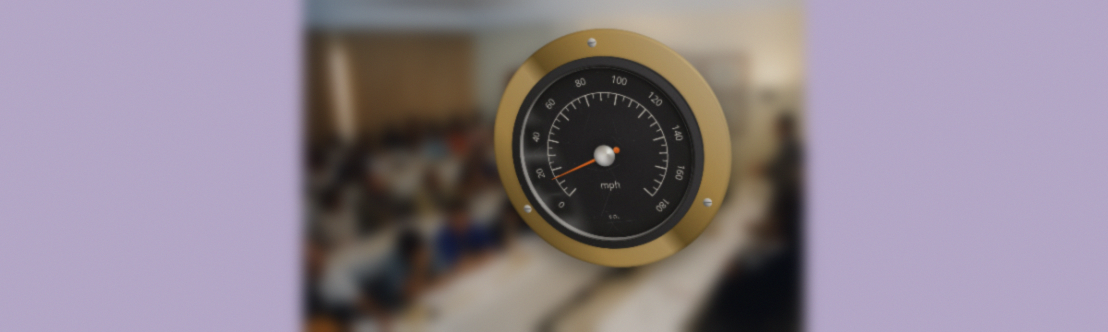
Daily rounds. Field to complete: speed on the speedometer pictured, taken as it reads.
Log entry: 15 mph
